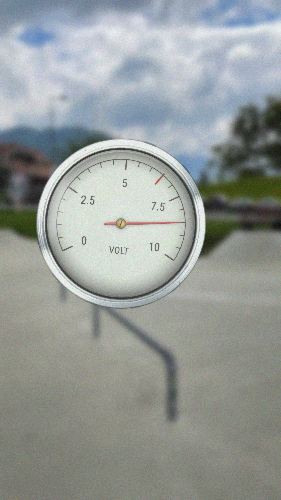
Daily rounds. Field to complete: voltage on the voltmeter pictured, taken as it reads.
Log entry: 8.5 V
